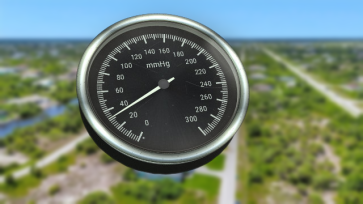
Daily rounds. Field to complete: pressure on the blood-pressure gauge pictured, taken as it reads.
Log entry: 30 mmHg
